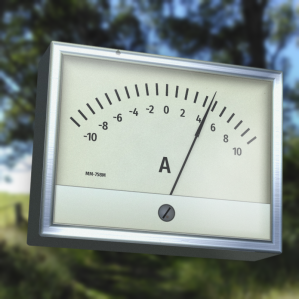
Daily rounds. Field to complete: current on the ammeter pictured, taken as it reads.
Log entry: 4.5 A
